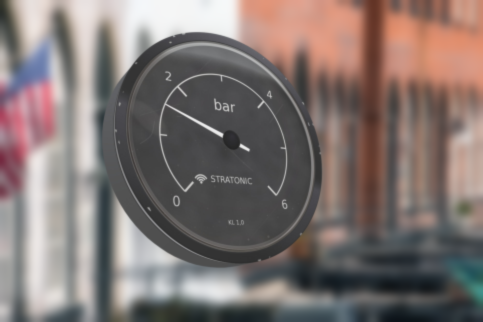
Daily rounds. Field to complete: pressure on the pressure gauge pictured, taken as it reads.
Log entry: 1.5 bar
